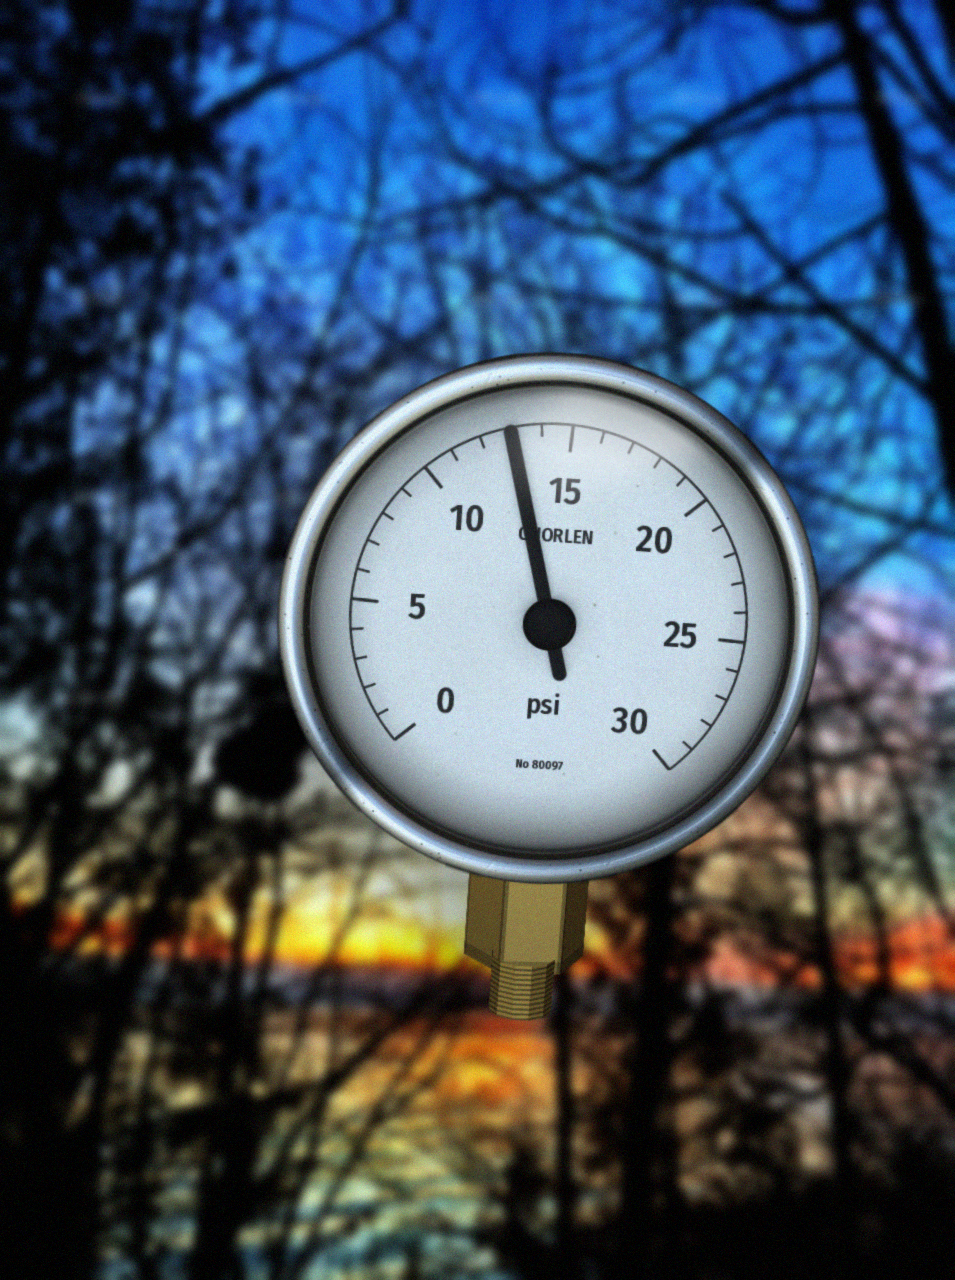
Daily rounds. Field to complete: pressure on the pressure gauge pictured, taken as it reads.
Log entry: 13 psi
